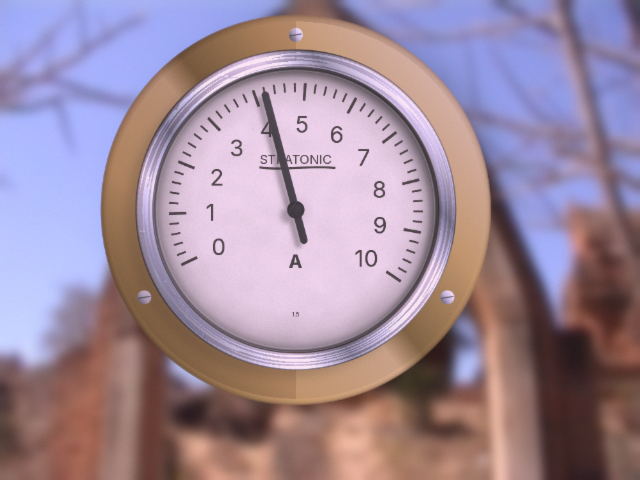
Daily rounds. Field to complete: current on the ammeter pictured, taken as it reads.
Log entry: 4.2 A
